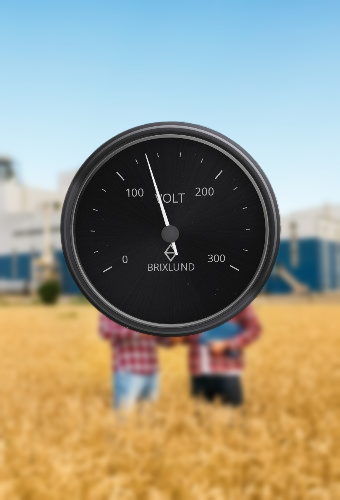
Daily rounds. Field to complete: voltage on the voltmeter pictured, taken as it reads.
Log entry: 130 V
